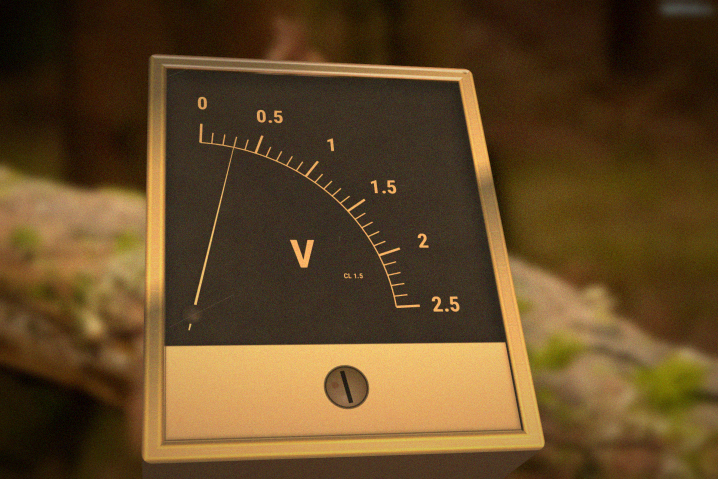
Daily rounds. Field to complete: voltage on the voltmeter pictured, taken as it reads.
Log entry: 0.3 V
